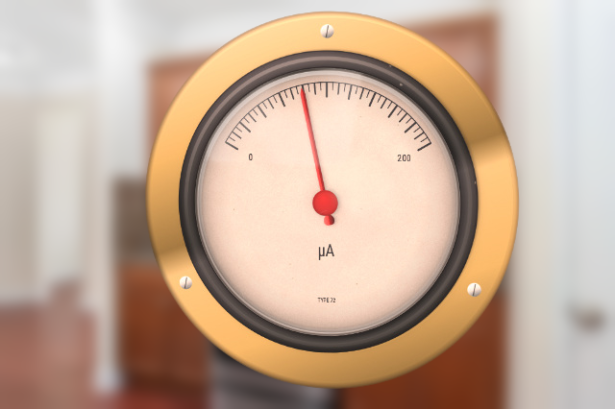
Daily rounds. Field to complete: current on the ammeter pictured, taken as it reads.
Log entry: 80 µA
